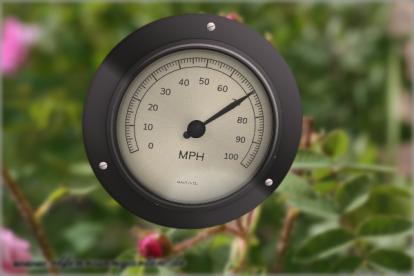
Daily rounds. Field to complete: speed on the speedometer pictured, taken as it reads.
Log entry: 70 mph
